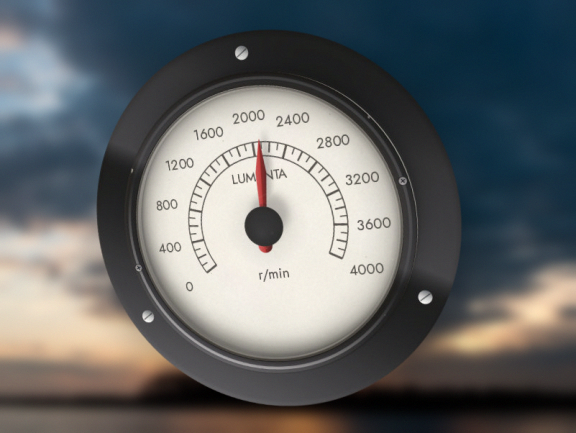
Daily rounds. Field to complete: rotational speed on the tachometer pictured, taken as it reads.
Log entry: 2100 rpm
